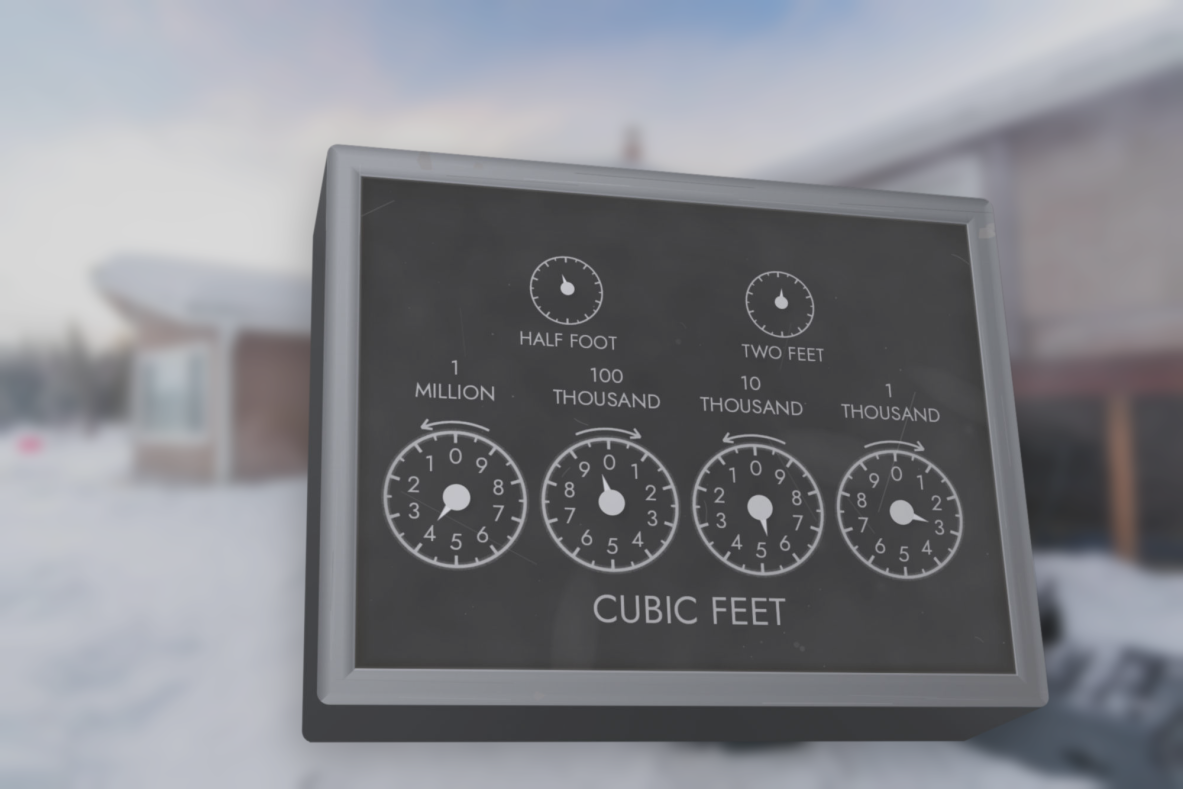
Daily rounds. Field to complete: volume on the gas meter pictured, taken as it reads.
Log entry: 395300 ft³
